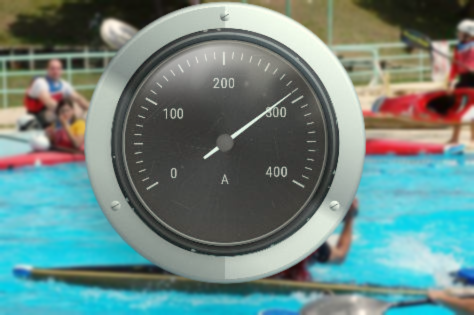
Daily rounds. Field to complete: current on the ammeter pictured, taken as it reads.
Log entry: 290 A
